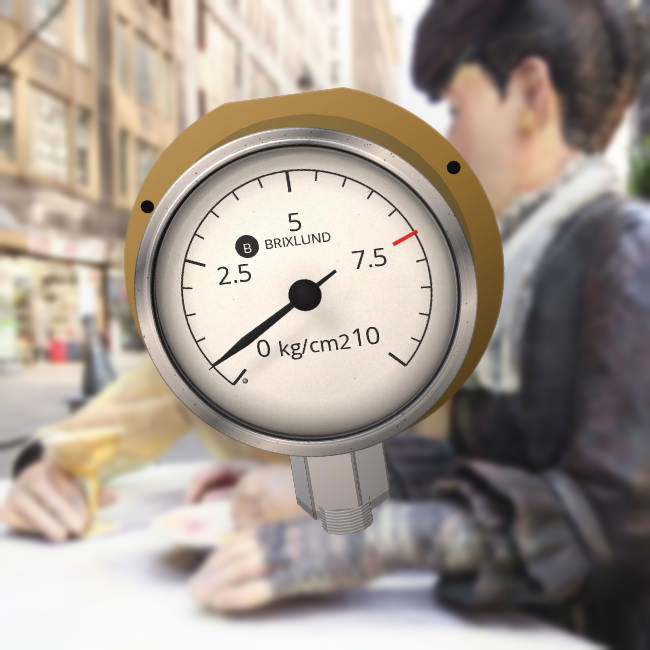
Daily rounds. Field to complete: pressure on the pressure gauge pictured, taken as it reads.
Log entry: 0.5 kg/cm²
